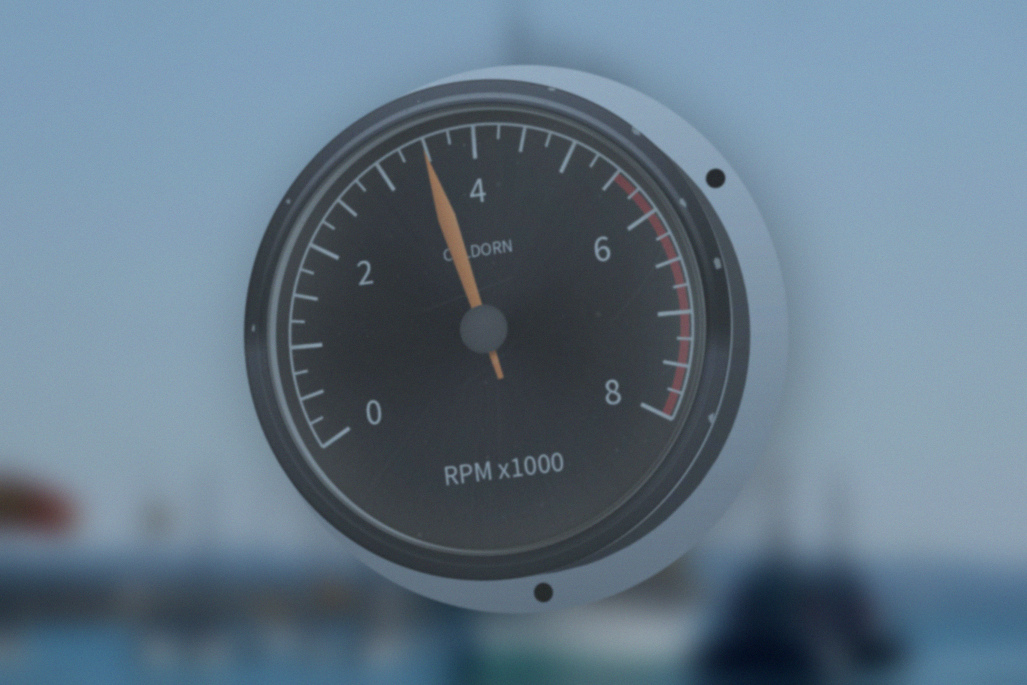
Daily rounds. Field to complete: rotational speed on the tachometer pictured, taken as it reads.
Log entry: 3500 rpm
